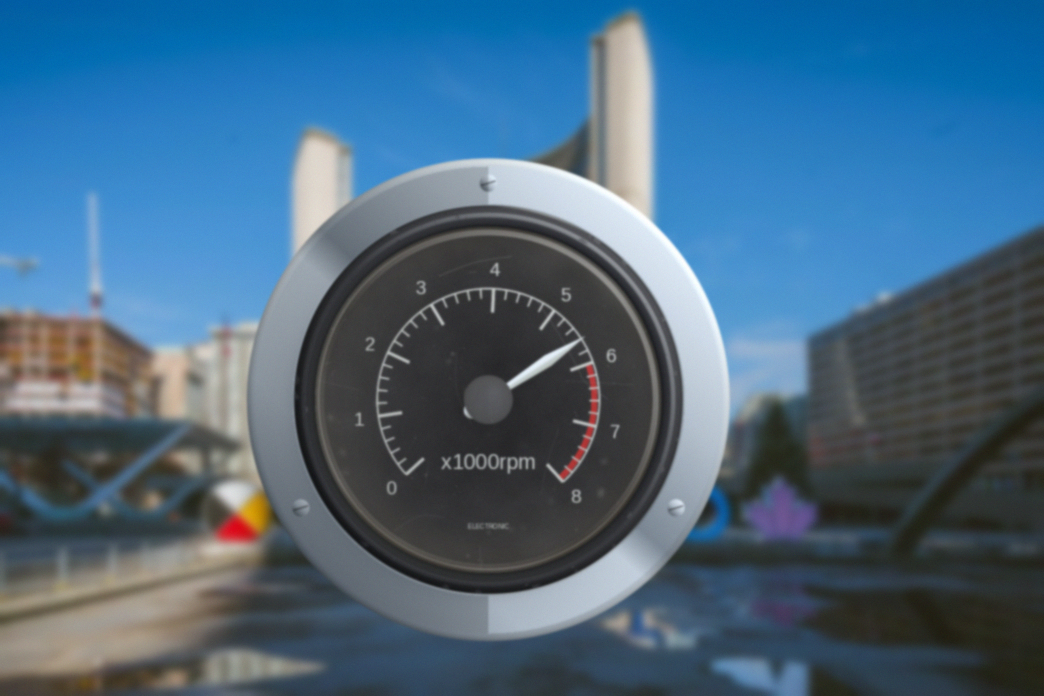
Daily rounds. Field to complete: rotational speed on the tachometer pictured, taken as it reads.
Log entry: 5600 rpm
